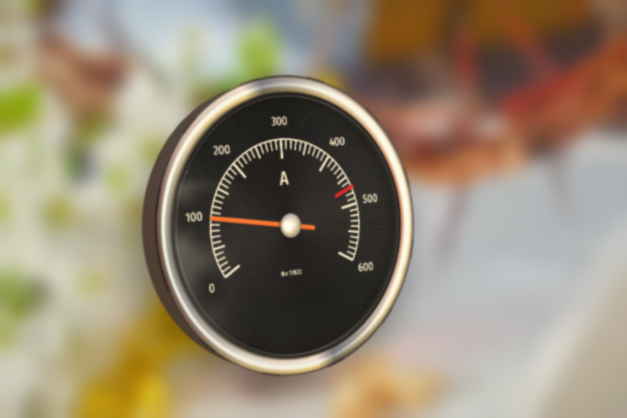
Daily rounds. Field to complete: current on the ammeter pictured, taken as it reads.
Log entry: 100 A
